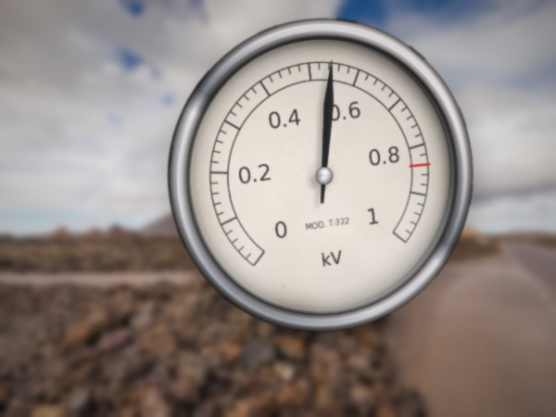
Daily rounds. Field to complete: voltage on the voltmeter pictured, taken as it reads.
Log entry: 0.54 kV
